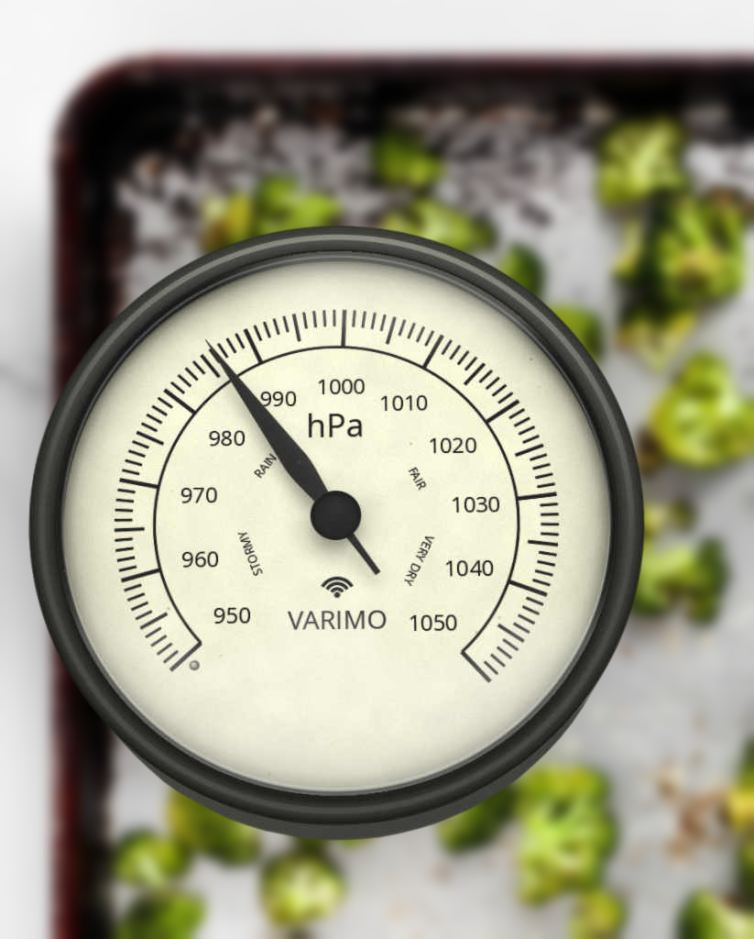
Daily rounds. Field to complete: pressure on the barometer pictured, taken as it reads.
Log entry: 986 hPa
